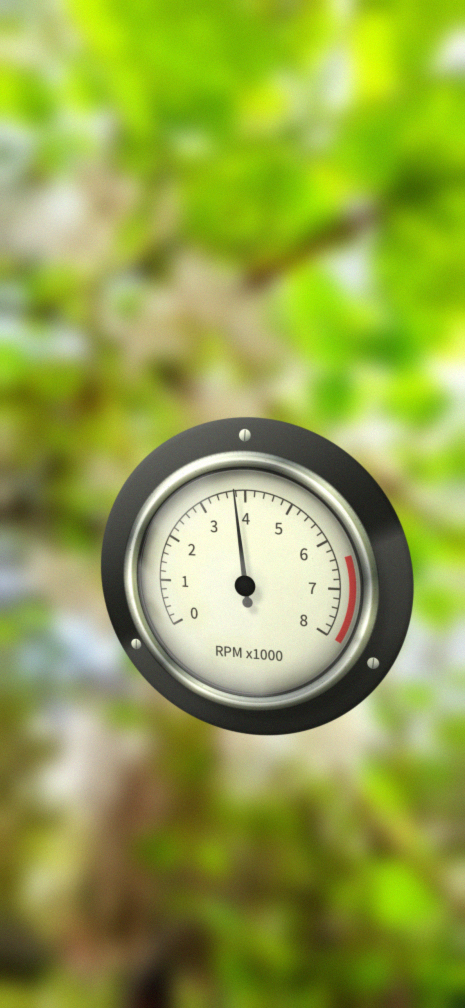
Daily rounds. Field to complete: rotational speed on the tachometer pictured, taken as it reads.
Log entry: 3800 rpm
